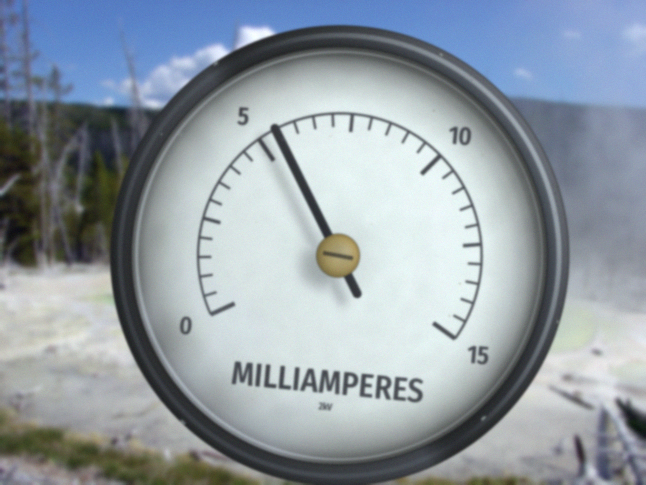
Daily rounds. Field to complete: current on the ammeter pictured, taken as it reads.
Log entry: 5.5 mA
